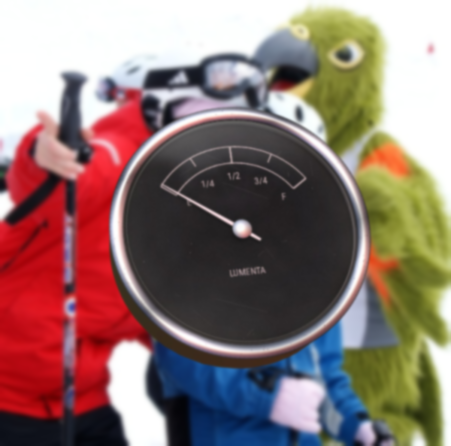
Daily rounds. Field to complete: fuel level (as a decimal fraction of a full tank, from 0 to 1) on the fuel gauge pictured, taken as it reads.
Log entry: 0
